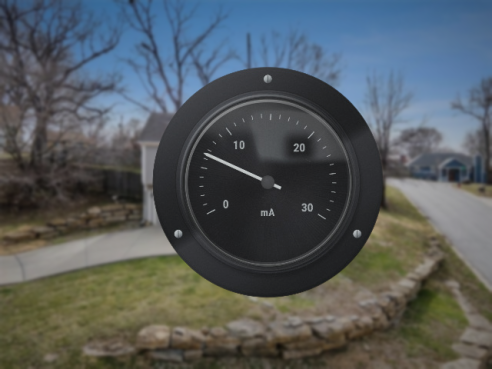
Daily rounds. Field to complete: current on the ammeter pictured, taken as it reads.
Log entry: 6.5 mA
